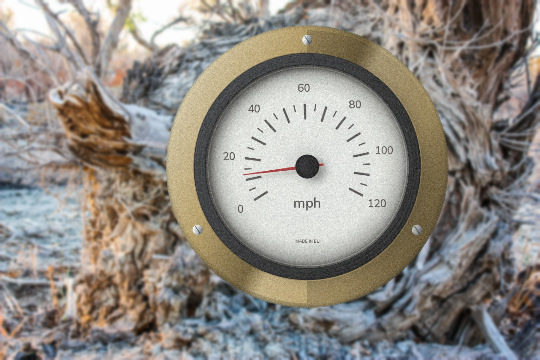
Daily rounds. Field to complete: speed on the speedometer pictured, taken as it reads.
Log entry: 12.5 mph
